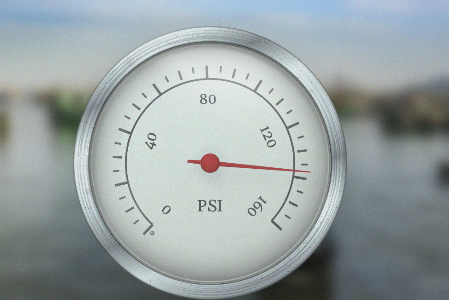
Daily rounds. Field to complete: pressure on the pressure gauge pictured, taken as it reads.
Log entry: 137.5 psi
